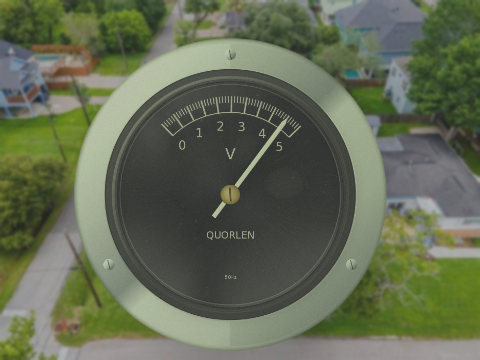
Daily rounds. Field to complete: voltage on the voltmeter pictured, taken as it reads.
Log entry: 4.5 V
